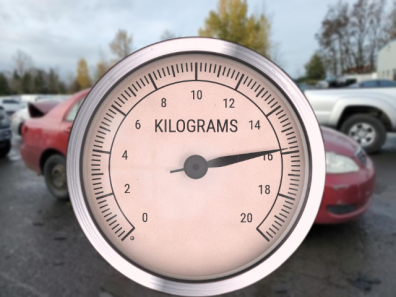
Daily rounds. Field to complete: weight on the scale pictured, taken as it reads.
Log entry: 15.8 kg
